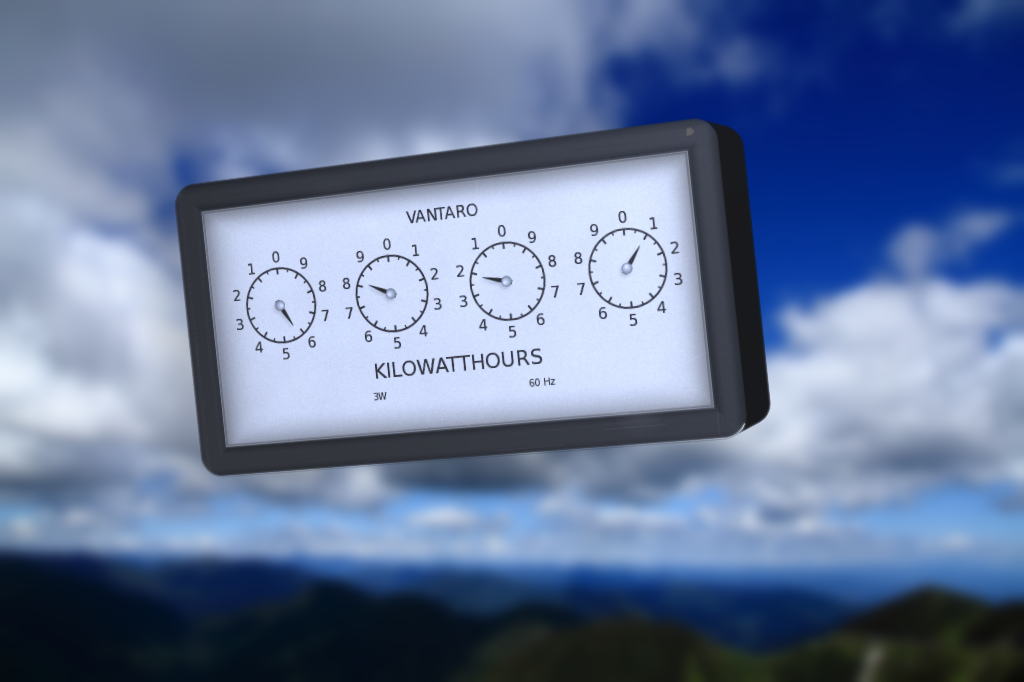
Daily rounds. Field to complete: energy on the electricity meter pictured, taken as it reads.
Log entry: 5821 kWh
